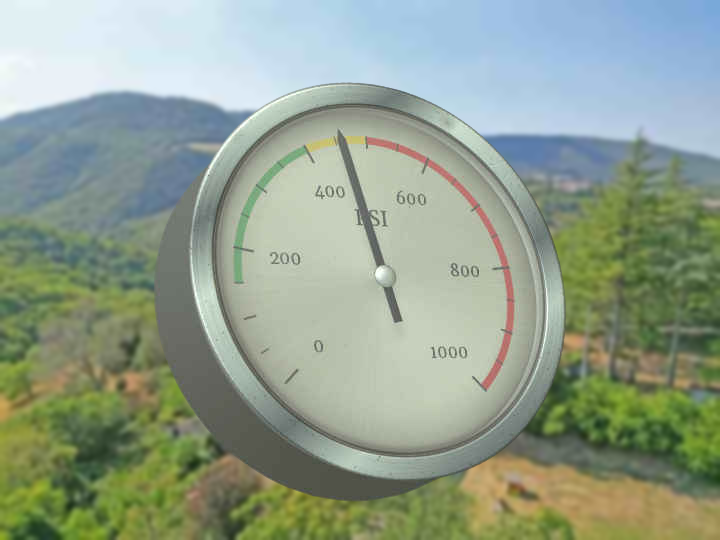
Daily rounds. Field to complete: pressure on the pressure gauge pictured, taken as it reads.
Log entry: 450 psi
